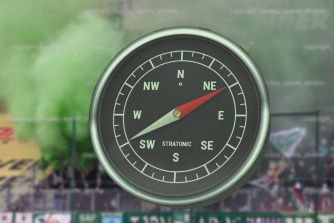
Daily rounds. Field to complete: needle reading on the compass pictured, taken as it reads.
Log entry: 60 °
